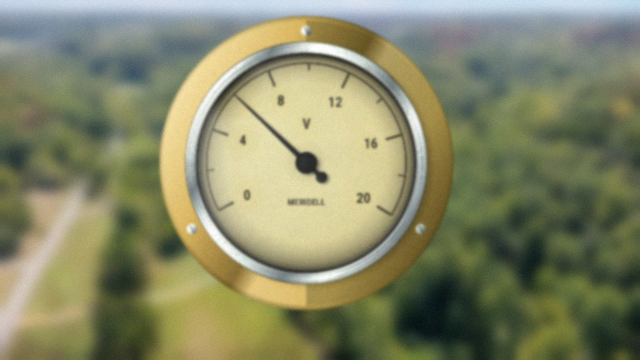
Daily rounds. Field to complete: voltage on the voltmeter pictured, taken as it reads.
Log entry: 6 V
